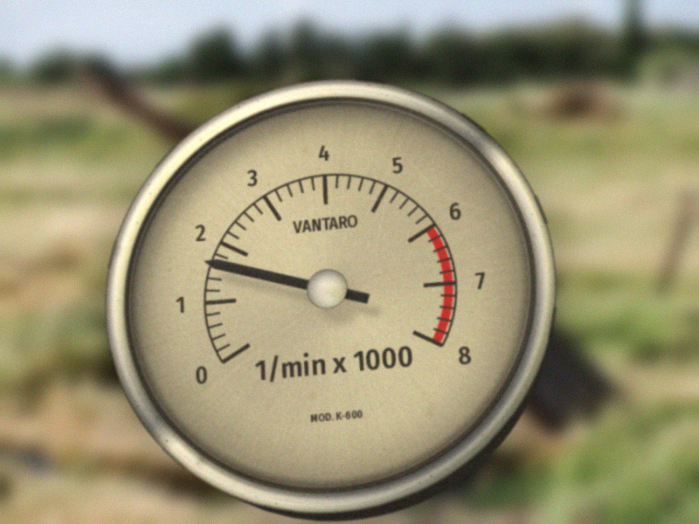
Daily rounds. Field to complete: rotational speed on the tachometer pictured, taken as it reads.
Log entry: 1600 rpm
